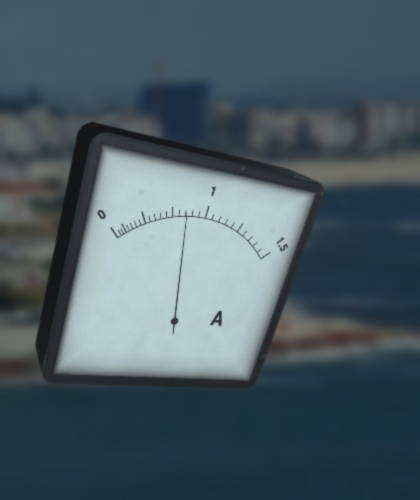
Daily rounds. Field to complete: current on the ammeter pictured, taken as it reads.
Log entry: 0.85 A
